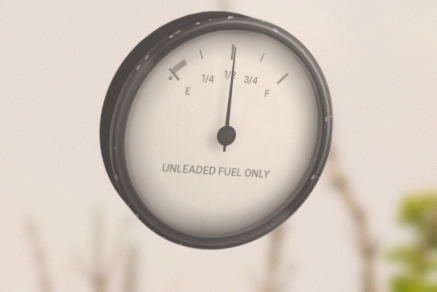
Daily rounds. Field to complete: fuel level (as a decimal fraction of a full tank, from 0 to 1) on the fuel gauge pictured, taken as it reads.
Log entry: 0.5
